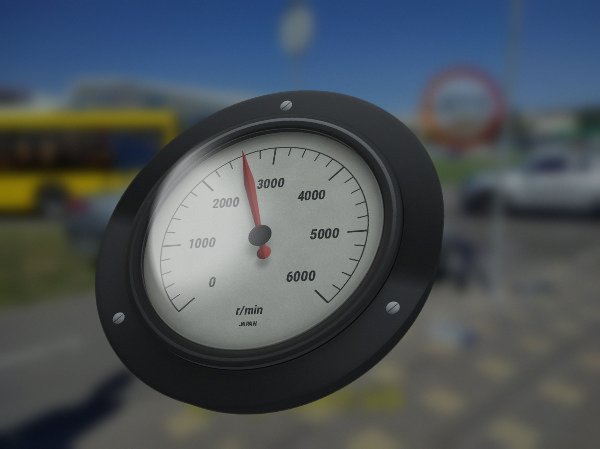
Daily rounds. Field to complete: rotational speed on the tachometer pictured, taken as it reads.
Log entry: 2600 rpm
